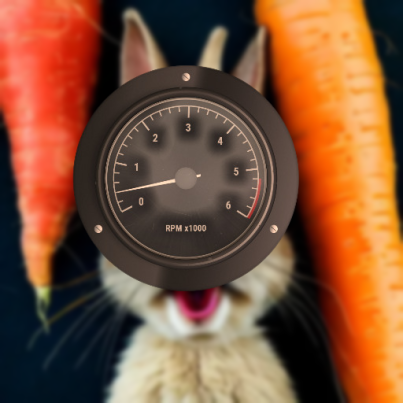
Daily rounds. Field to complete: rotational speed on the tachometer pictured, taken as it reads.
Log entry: 400 rpm
